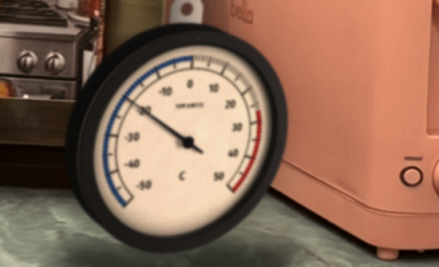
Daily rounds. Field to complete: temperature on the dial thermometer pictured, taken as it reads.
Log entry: -20 °C
